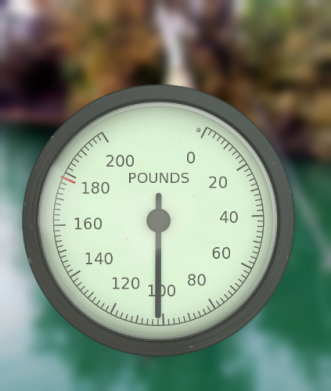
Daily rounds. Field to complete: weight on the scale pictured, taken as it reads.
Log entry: 102 lb
